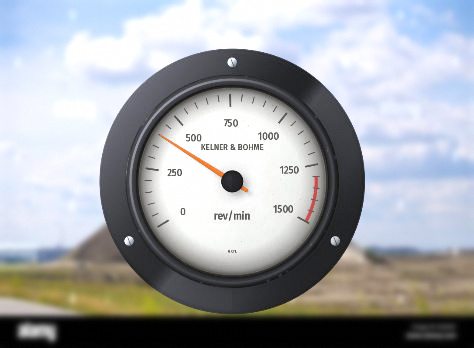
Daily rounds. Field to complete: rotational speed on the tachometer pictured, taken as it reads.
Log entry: 400 rpm
